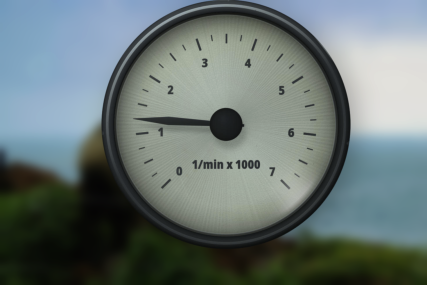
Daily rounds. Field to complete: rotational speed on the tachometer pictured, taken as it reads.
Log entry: 1250 rpm
